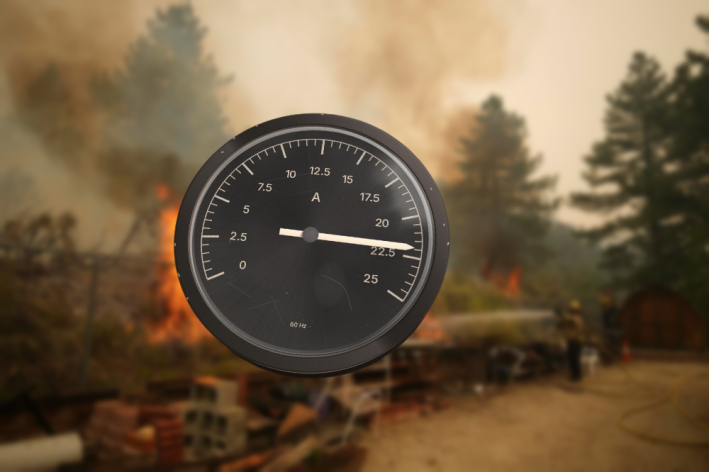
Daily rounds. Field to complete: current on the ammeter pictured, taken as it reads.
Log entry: 22 A
